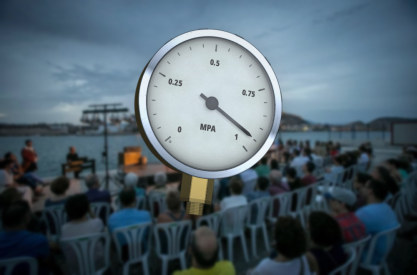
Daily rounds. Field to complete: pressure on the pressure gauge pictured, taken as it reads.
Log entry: 0.95 MPa
